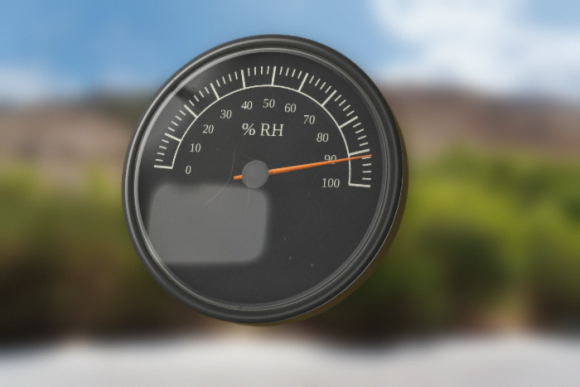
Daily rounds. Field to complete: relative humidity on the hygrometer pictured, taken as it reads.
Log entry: 92 %
